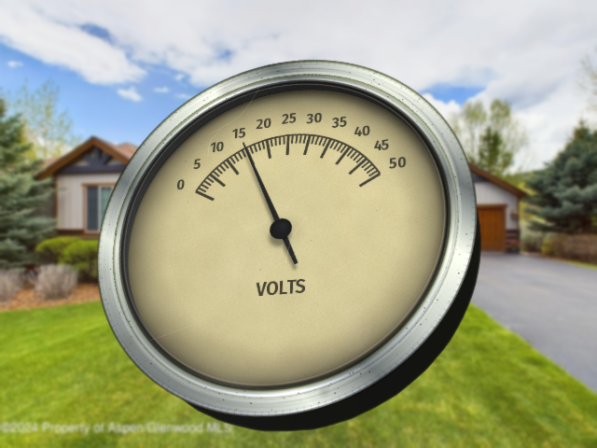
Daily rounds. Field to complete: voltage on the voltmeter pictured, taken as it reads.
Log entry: 15 V
